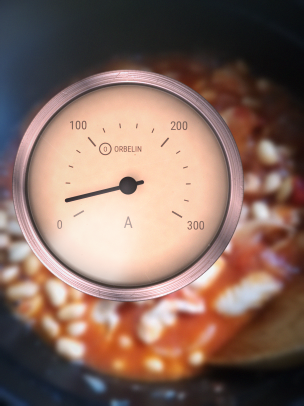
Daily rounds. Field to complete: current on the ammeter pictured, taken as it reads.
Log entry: 20 A
